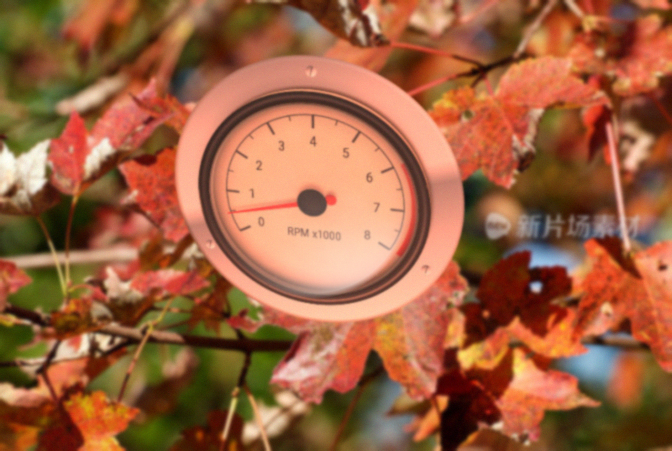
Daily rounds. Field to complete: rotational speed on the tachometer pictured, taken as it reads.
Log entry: 500 rpm
